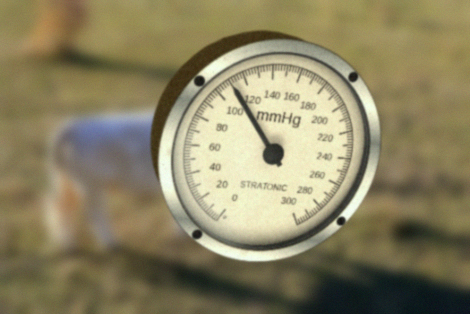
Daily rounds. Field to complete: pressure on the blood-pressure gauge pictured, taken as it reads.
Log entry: 110 mmHg
